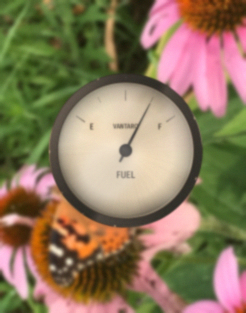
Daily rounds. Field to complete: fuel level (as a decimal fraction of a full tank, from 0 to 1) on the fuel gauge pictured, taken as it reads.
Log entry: 0.75
